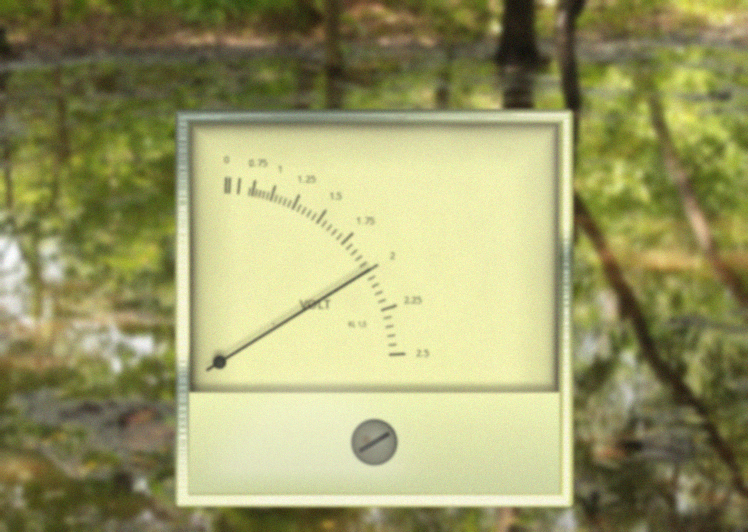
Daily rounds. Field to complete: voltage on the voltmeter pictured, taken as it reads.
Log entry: 2 V
